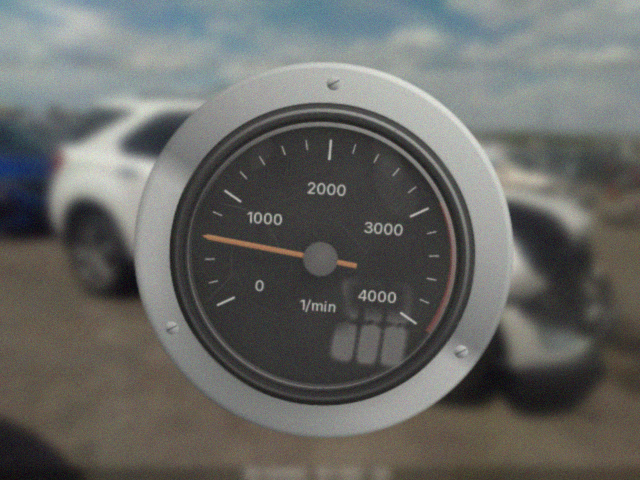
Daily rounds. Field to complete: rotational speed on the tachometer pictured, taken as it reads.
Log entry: 600 rpm
